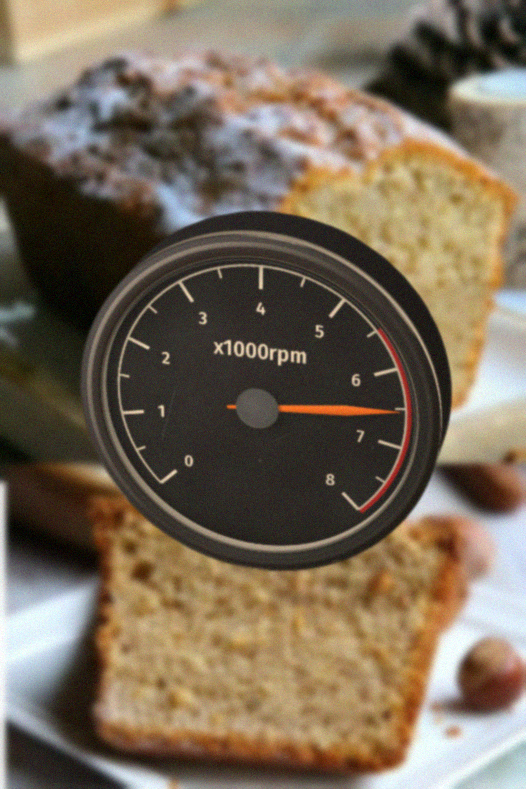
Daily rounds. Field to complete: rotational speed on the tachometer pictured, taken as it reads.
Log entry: 6500 rpm
